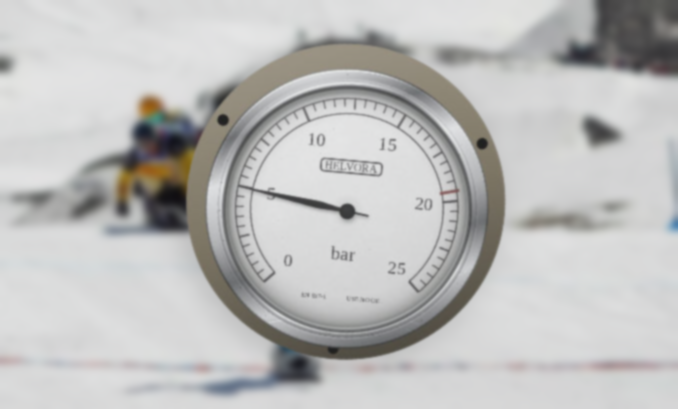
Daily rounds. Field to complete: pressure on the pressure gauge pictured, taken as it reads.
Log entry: 5 bar
